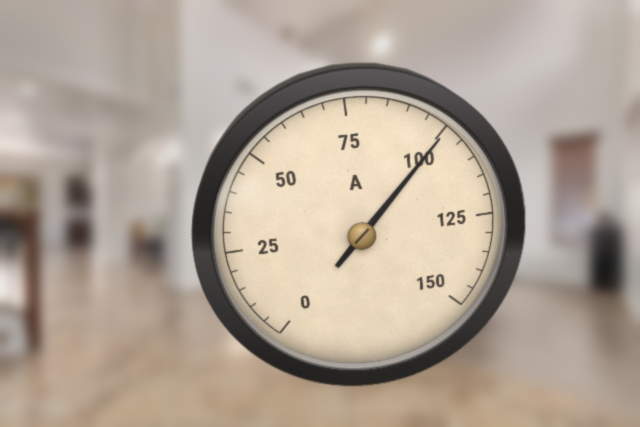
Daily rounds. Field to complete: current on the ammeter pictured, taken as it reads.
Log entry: 100 A
